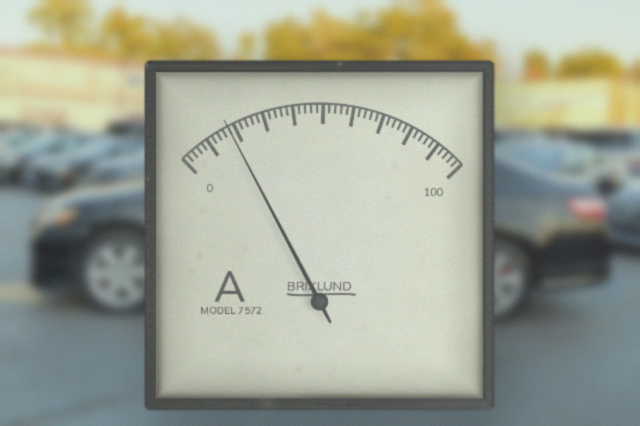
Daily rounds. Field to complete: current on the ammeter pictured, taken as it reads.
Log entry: 18 A
